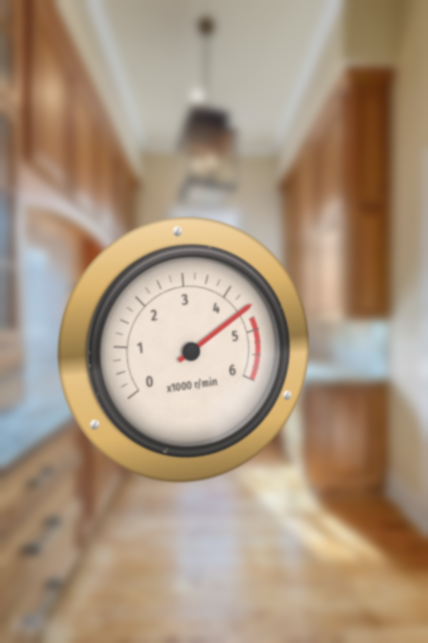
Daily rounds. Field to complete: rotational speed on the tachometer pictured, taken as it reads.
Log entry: 4500 rpm
